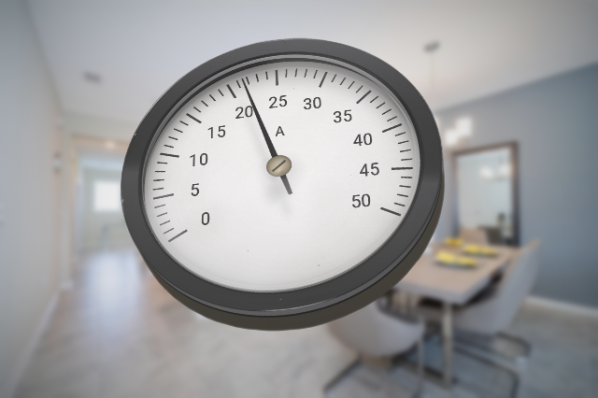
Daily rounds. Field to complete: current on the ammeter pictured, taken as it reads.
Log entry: 21.5 A
